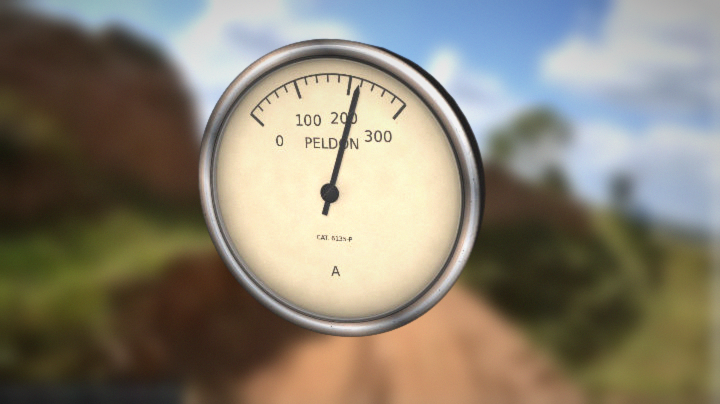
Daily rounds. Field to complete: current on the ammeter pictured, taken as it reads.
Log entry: 220 A
